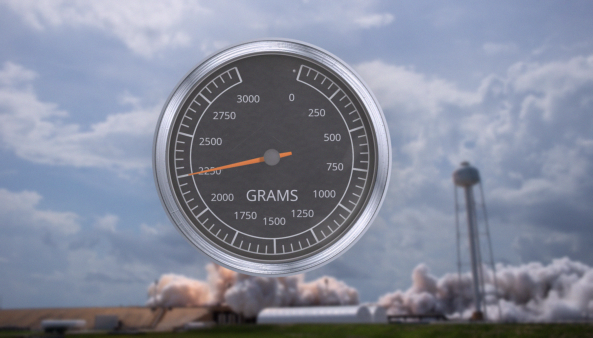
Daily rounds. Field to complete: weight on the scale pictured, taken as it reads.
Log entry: 2250 g
